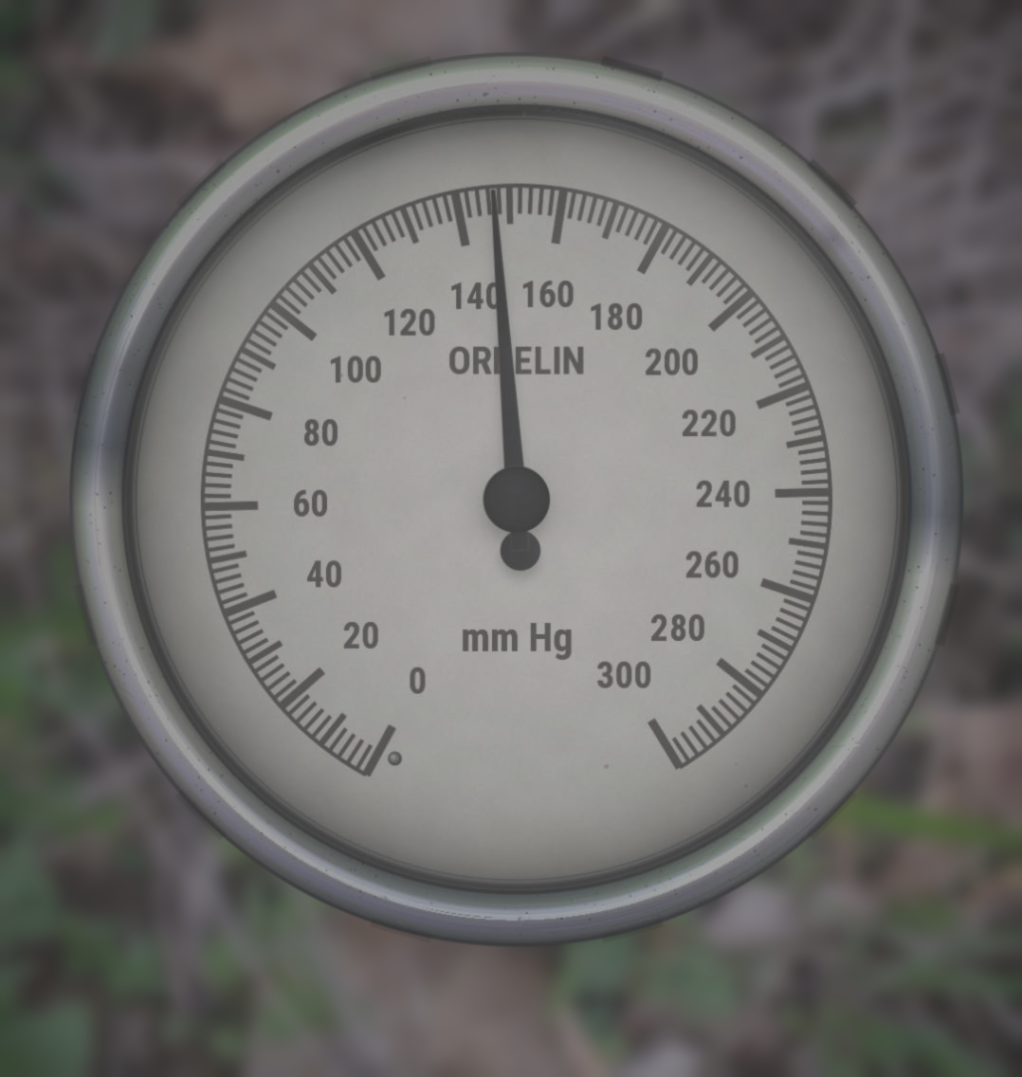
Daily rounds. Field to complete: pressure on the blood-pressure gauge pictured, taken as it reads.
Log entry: 147 mmHg
